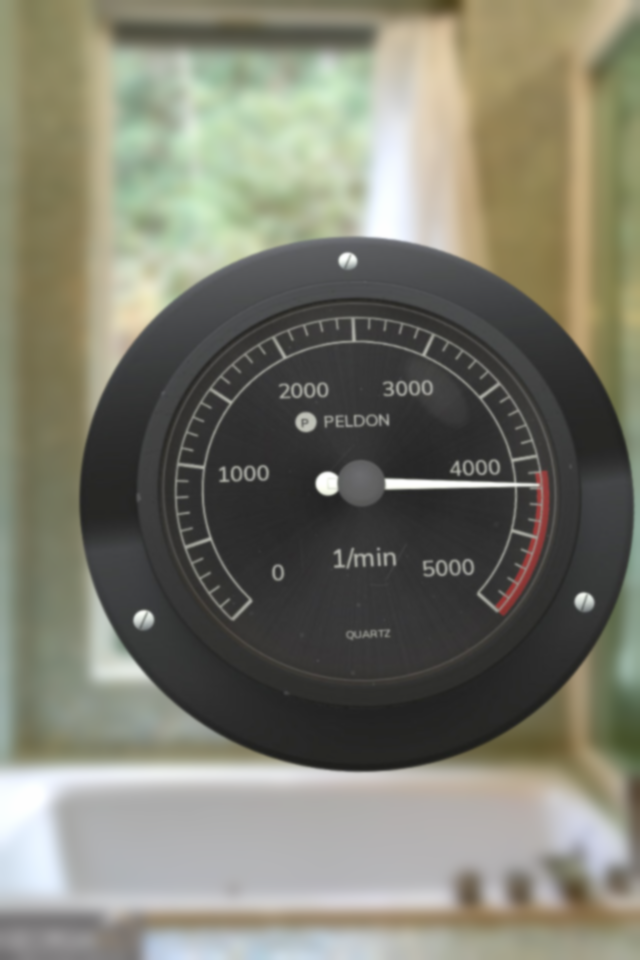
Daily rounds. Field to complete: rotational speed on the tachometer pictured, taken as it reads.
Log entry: 4200 rpm
